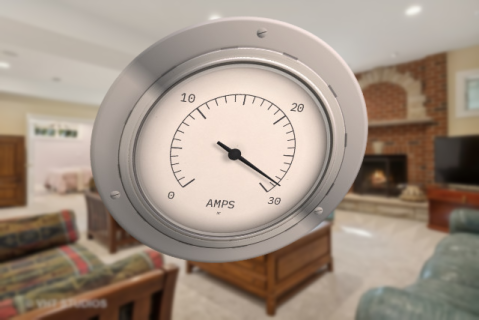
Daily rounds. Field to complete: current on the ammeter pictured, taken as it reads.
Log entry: 28.5 A
